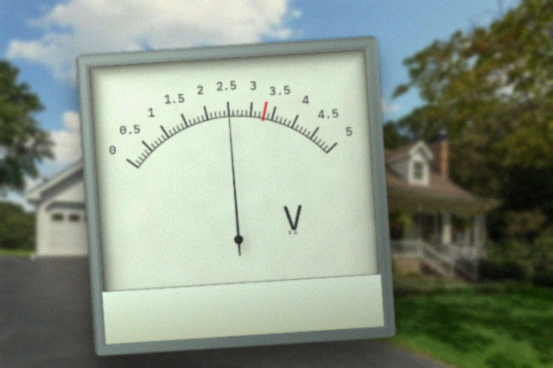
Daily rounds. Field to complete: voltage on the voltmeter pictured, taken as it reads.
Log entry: 2.5 V
